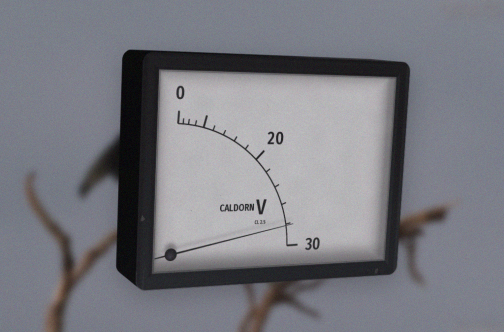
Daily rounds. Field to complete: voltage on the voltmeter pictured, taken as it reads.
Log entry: 28 V
